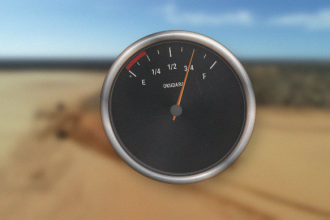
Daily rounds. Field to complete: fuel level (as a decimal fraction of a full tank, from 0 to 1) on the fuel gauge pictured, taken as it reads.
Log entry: 0.75
